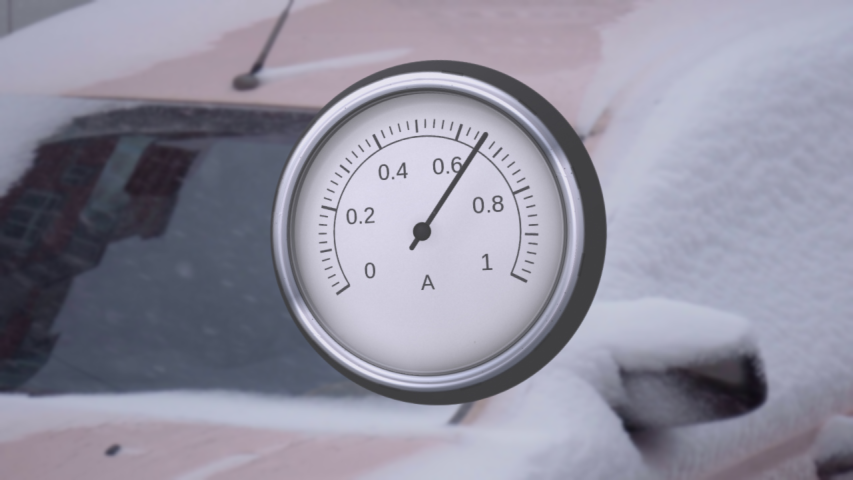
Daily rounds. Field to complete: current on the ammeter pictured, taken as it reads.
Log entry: 0.66 A
